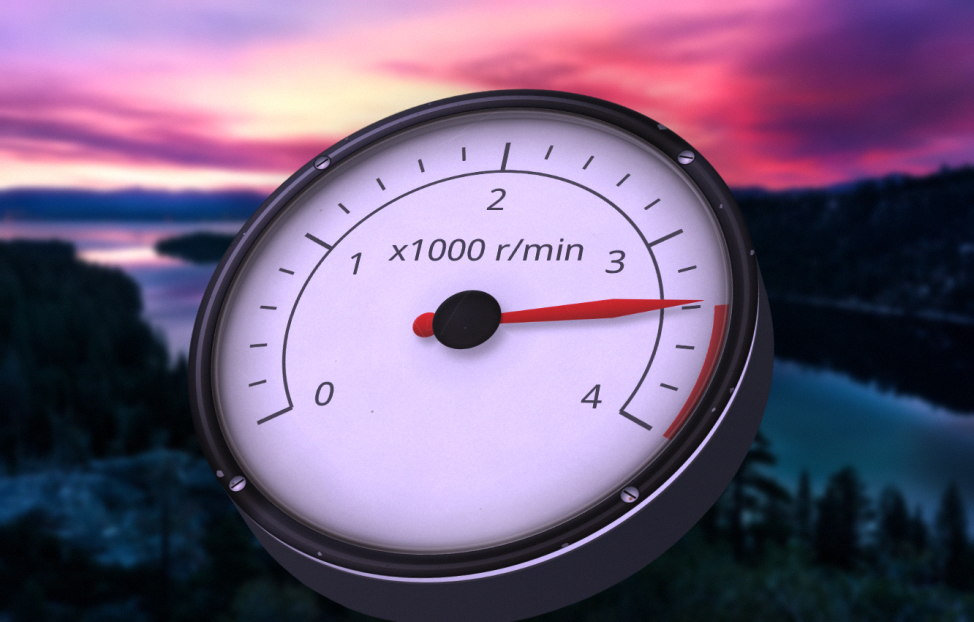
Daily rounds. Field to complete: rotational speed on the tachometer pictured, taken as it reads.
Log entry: 3400 rpm
